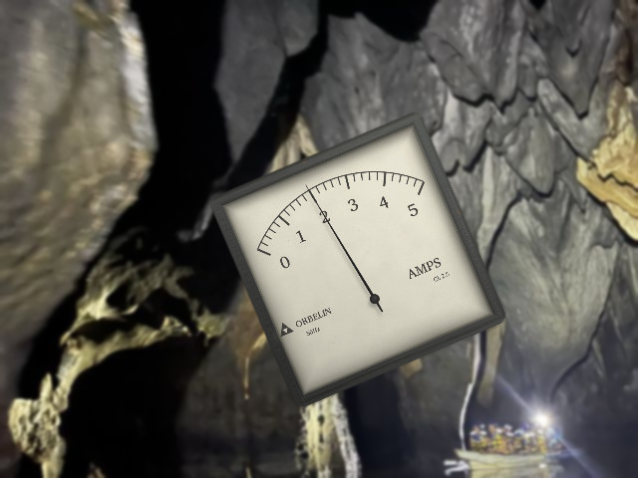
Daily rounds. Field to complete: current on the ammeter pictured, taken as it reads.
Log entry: 2 A
